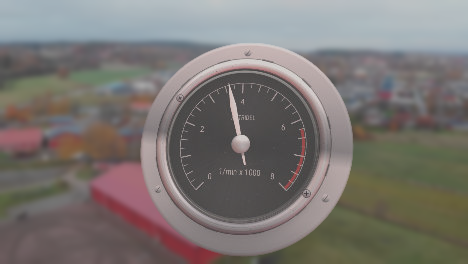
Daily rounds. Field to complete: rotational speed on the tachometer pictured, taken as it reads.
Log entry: 3625 rpm
